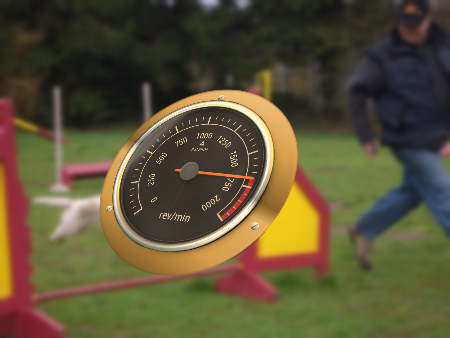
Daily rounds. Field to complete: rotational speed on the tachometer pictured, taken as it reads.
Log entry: 1700 rpm
